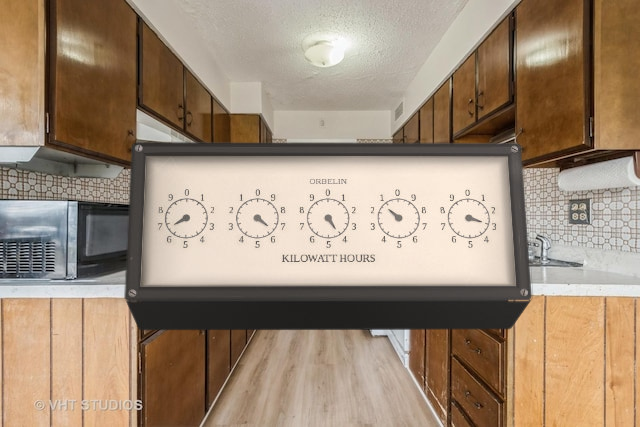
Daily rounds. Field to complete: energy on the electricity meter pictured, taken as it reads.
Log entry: 66413 kWh
